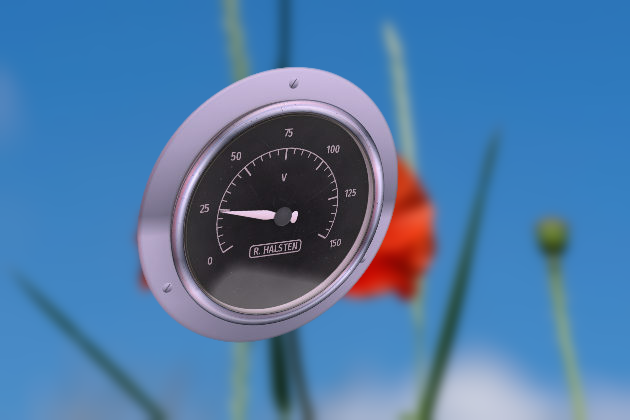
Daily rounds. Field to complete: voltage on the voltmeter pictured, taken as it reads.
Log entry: 25 V
